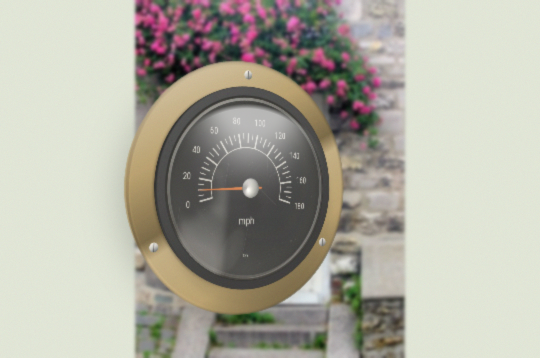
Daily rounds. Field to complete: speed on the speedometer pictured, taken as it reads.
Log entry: 10 mph
